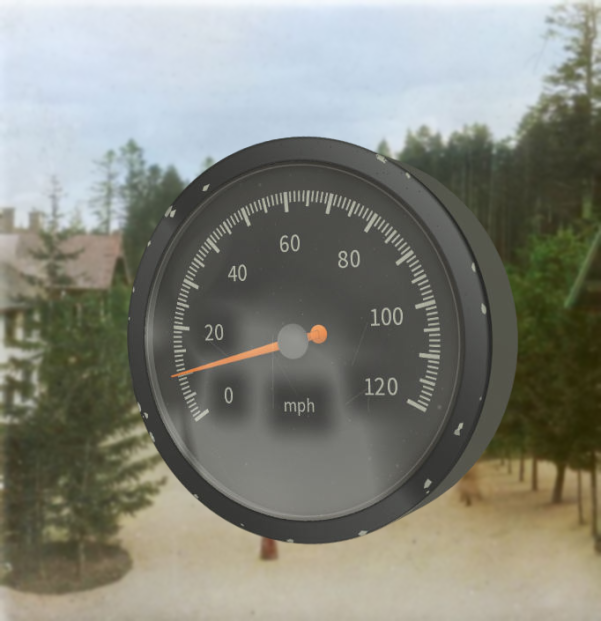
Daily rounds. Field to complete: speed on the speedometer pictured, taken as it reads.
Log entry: 10 mph
